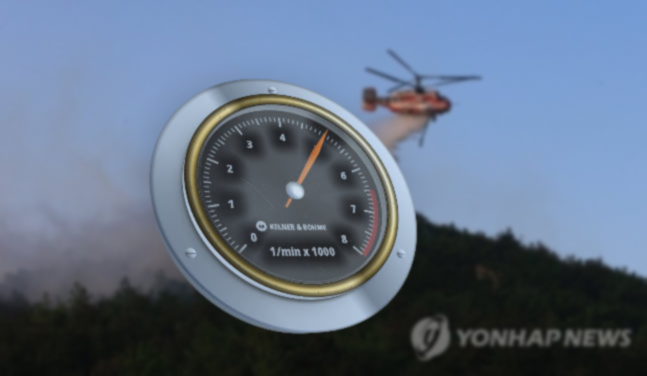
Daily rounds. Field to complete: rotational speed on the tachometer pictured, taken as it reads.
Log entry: 5000 rpm
